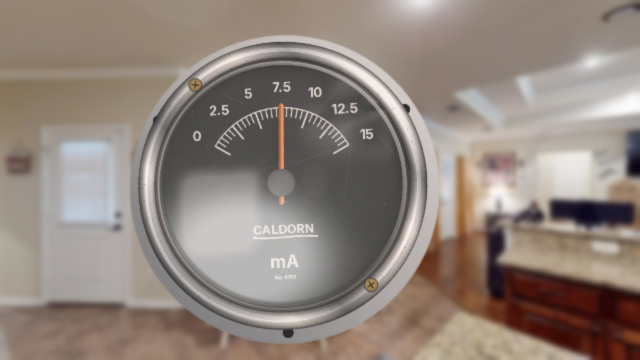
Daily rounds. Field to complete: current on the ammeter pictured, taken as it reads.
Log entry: 7.5 mA
